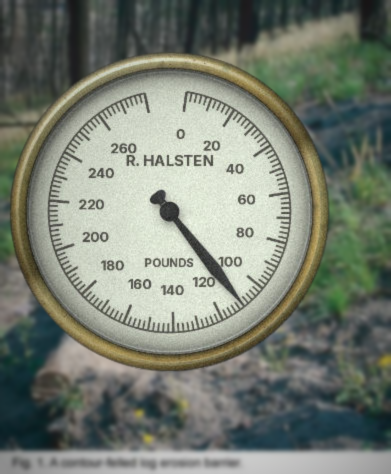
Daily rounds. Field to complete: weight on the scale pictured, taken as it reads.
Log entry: 110 lb
